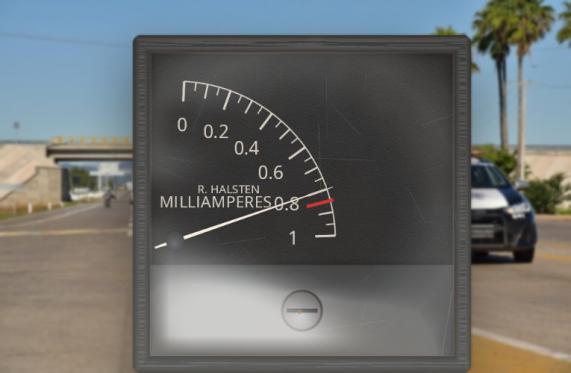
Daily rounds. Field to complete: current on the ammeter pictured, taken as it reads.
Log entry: 0.8 mA
